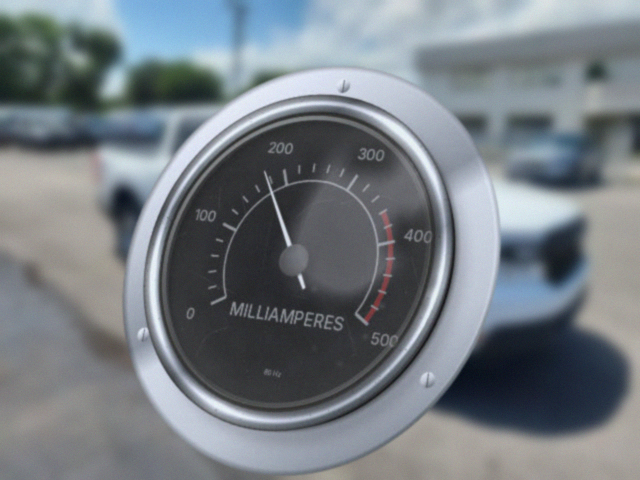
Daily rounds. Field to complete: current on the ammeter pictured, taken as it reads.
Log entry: 180 mA
